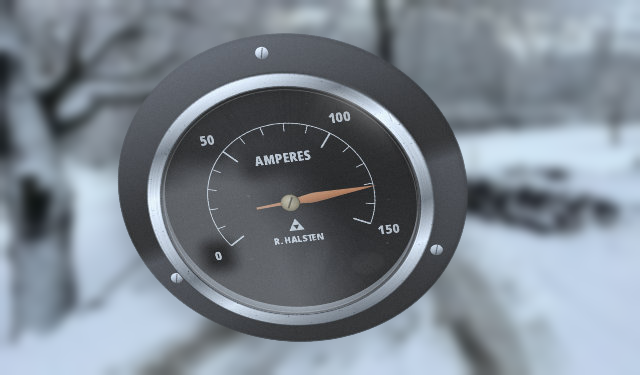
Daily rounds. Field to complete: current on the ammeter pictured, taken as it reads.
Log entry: 130 A
